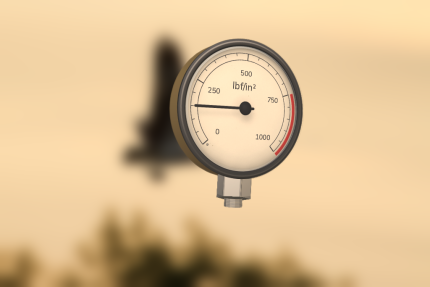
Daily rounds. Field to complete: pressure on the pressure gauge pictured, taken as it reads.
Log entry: 150 psi
